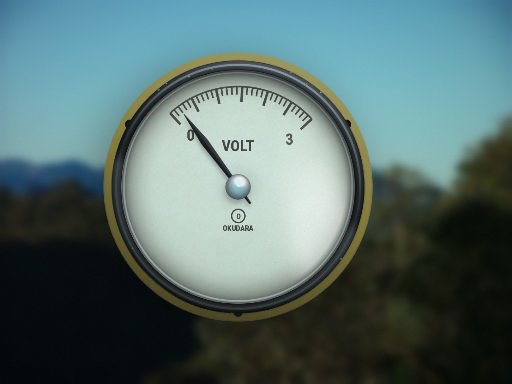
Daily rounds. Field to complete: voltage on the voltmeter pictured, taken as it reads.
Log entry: 0.2 V
